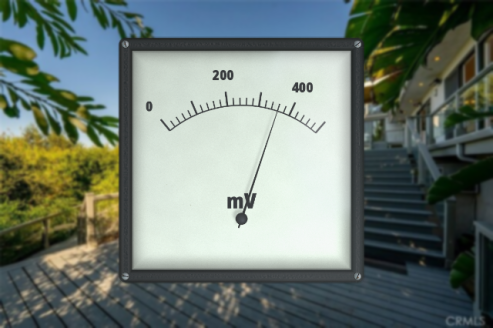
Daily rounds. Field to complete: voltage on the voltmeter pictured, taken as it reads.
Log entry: 360 mV
